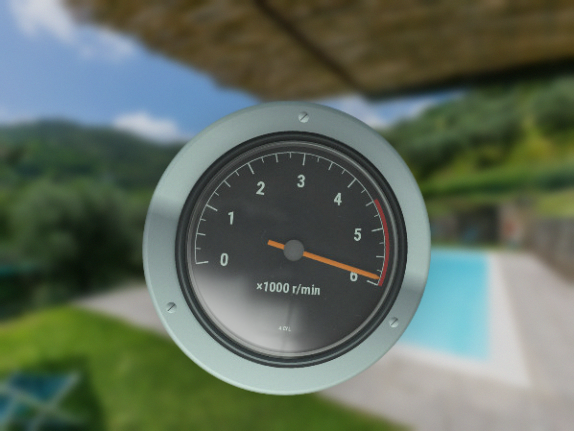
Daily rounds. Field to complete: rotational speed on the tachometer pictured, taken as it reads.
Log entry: 5875 rpm
